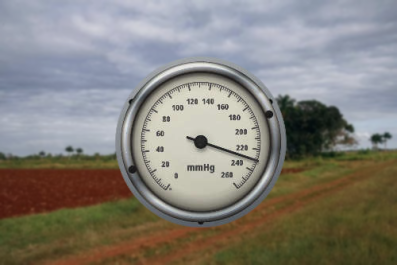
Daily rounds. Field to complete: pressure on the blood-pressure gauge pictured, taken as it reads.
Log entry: 230 mmHg
